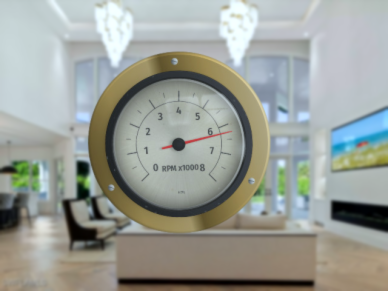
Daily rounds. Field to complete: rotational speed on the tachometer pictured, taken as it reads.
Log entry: 6250 rpm
